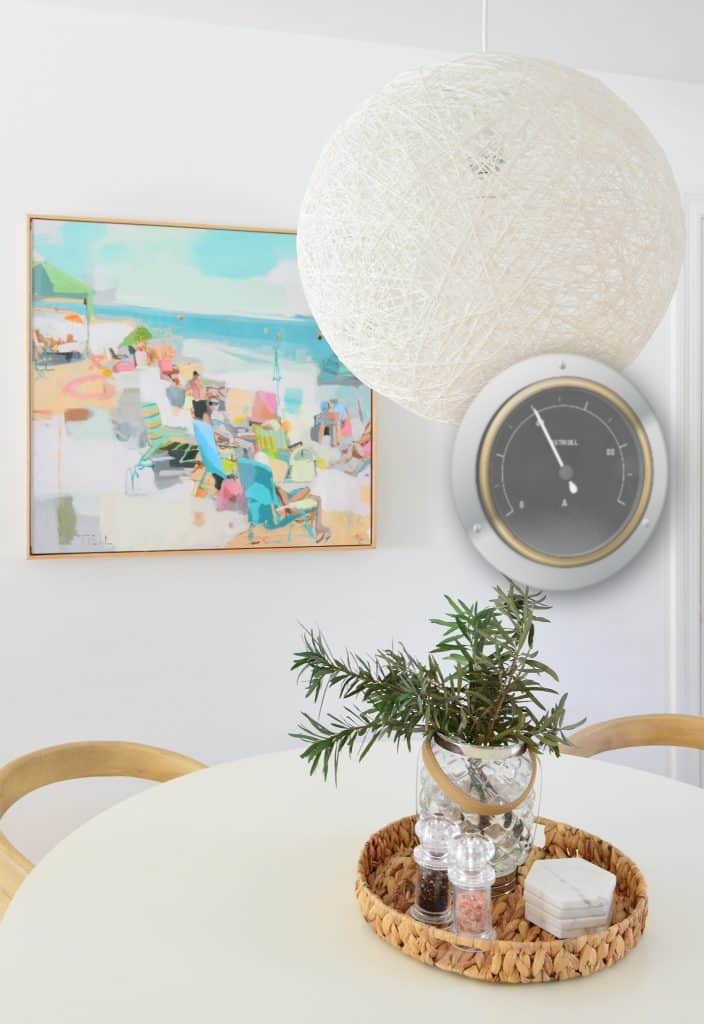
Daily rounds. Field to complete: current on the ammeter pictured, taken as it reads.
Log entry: 40 A
